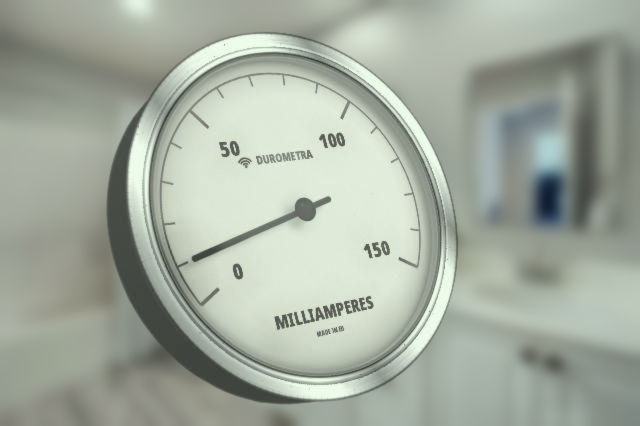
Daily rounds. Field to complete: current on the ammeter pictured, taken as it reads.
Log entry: 10 mA
